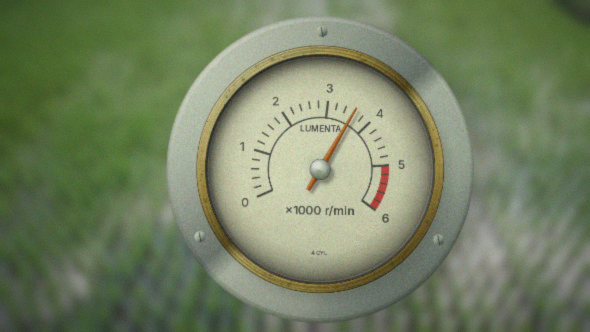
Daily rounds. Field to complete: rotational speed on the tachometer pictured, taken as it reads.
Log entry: 3600 rpm
